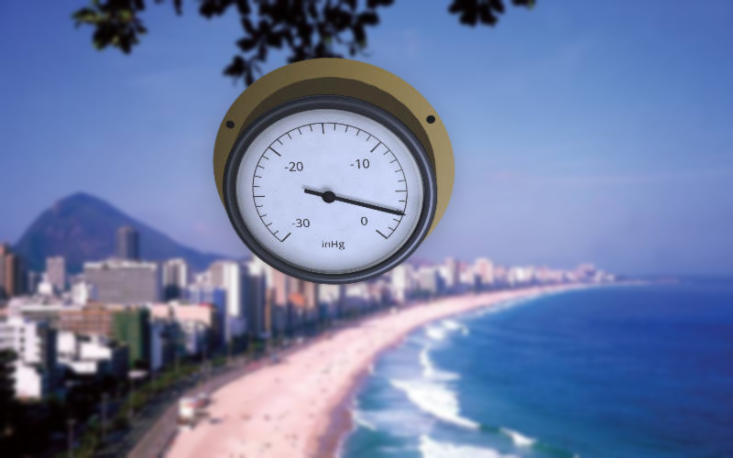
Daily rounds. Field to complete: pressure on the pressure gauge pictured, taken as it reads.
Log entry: -3 inHg
